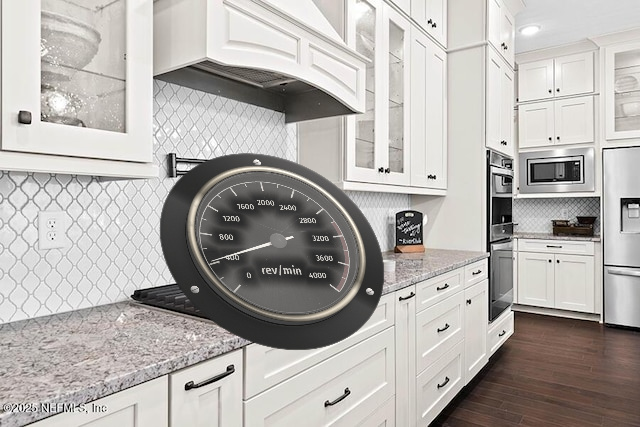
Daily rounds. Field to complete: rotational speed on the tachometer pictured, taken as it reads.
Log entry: 400 rpm
